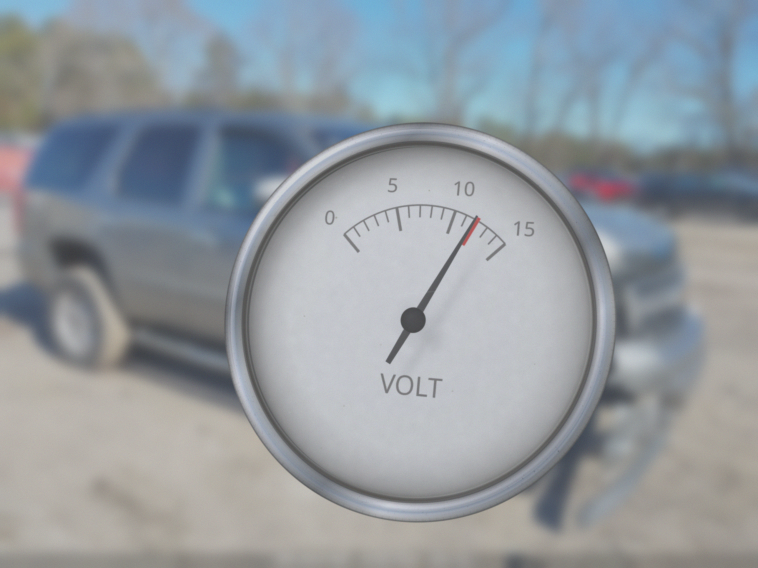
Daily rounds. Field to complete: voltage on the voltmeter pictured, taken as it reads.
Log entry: 12 V
